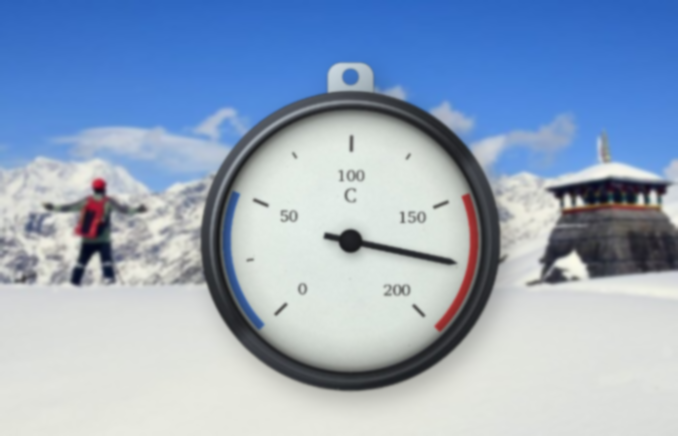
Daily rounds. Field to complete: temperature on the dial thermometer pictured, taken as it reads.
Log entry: 175 °C
